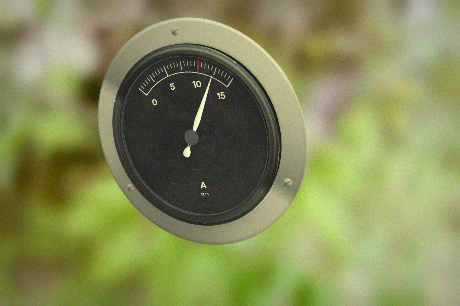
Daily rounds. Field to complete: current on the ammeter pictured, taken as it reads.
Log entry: 12.5 A
